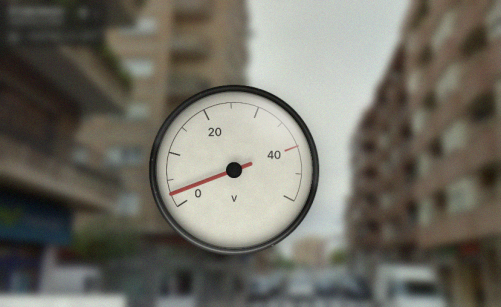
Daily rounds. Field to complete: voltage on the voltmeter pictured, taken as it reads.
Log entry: 2.5 V
